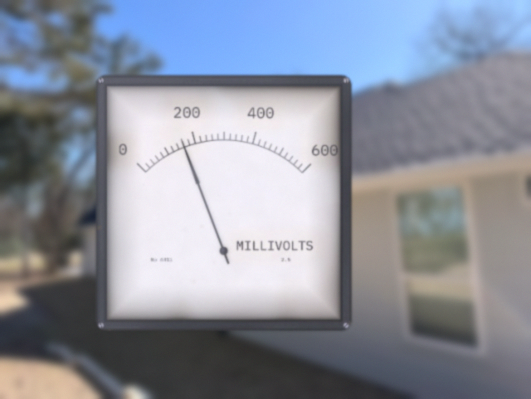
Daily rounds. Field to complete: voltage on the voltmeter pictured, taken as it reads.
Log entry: 160 mV
